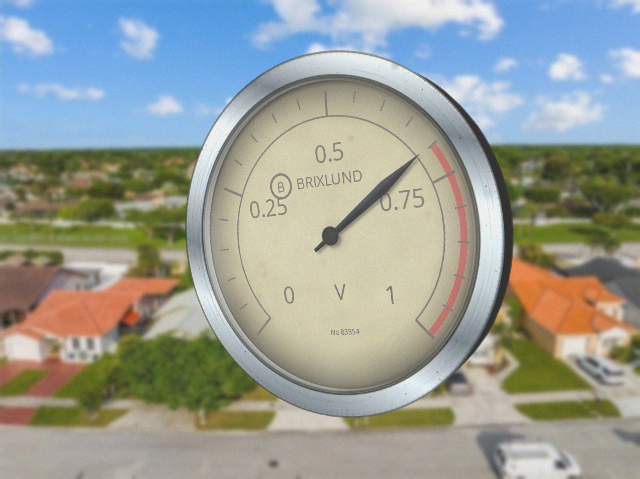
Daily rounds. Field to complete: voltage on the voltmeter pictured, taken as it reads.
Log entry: 0.7 V
